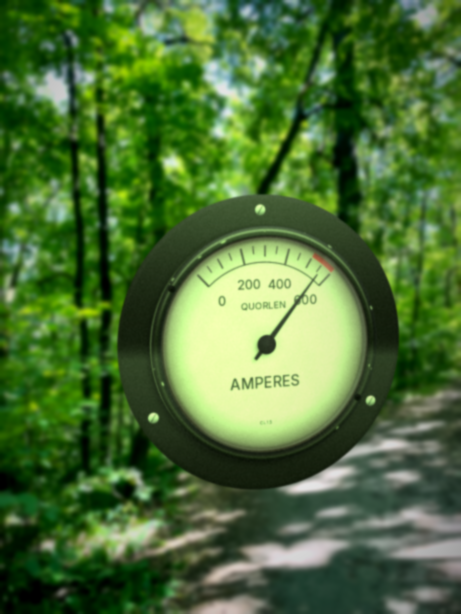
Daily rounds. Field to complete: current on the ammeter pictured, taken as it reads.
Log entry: 550 A
